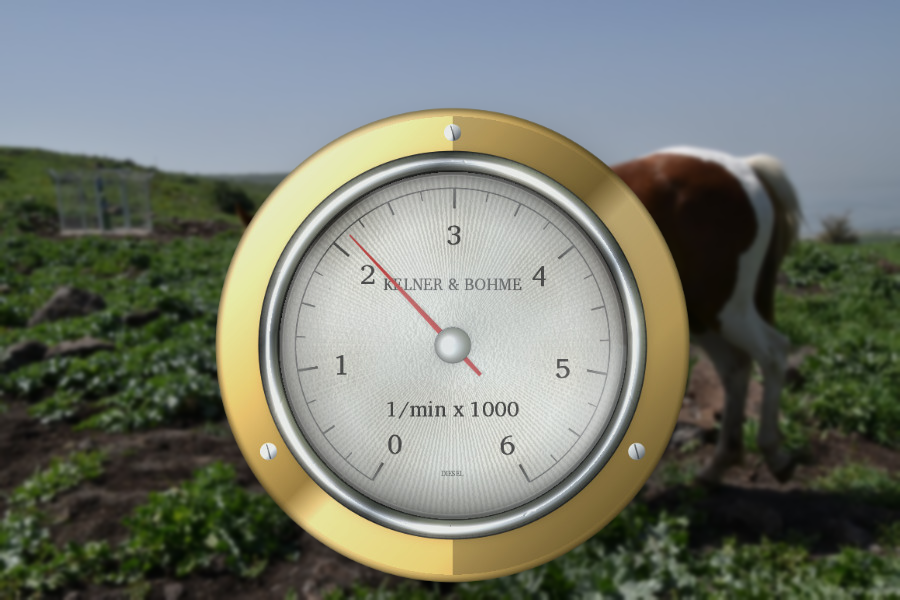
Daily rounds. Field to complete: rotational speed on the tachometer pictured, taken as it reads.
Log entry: 2125 rpm
